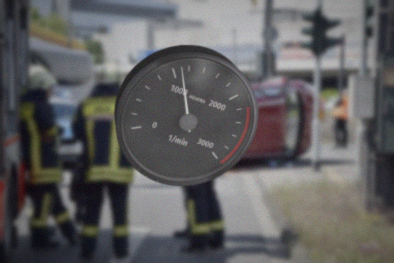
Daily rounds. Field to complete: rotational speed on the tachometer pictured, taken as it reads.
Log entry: 1100 rpm
